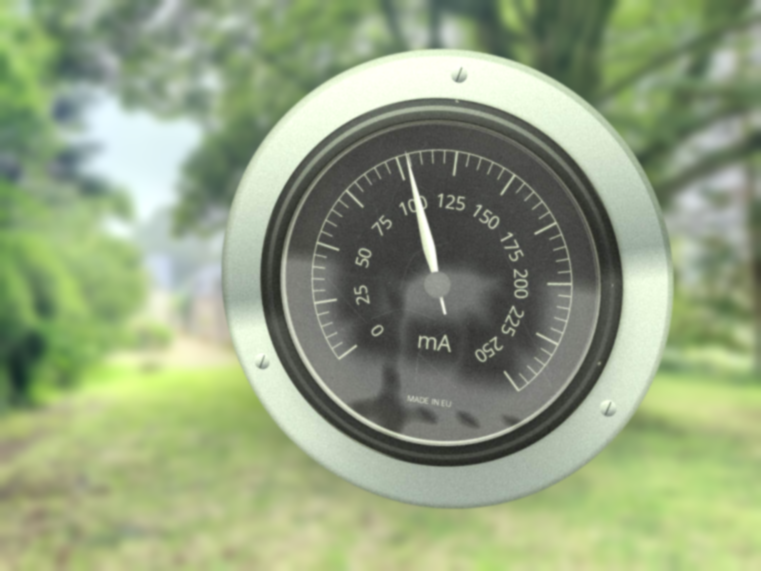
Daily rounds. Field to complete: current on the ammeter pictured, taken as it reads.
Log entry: 105 mA
